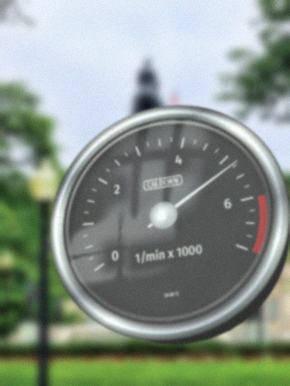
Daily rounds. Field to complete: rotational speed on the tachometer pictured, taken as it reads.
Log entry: 5250 rpm
